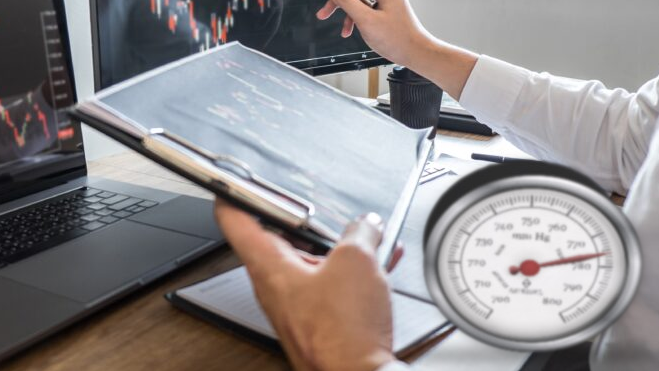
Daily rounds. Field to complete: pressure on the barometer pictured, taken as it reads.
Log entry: 775 mmHg
